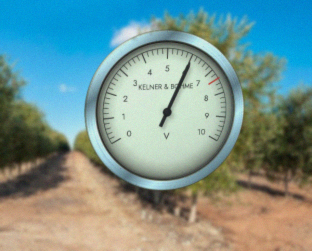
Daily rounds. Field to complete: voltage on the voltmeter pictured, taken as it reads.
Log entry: 6 V
